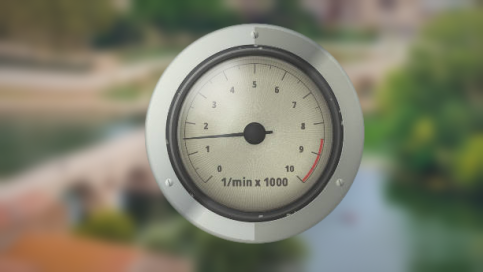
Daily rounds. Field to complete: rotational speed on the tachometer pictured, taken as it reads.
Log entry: 1500 rpm
